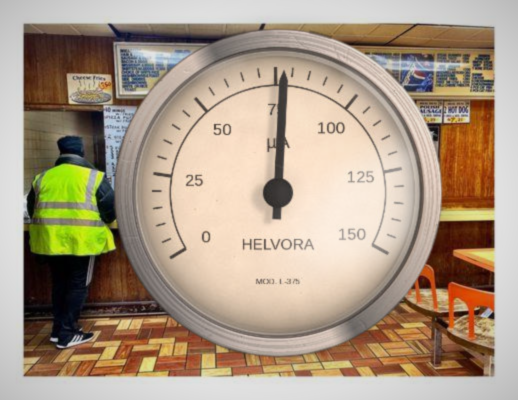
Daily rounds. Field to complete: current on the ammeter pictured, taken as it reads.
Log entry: 77.5 µA
